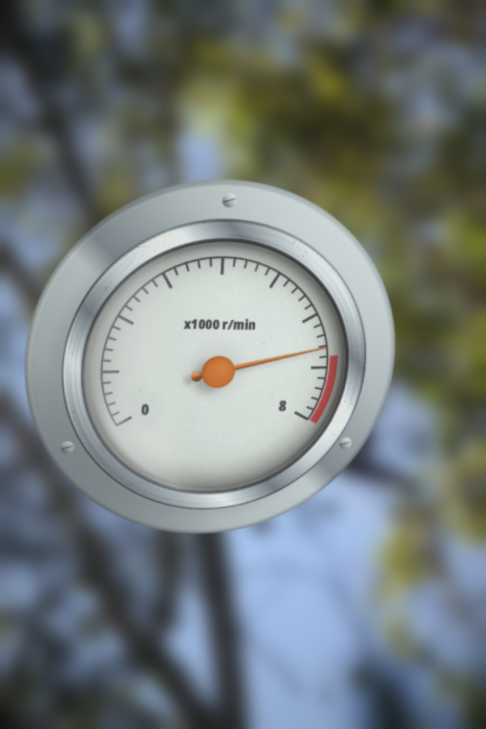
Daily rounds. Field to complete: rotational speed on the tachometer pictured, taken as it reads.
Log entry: 6600 rpm
